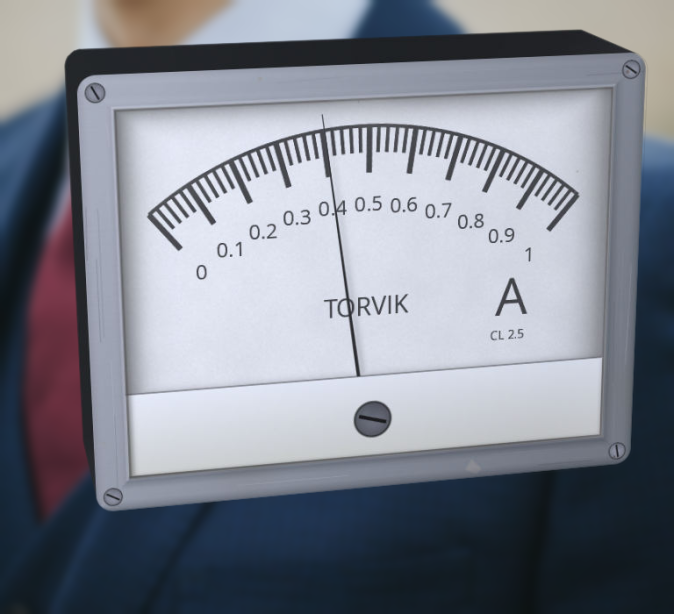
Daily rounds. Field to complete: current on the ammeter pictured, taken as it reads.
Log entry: 0.4 A
